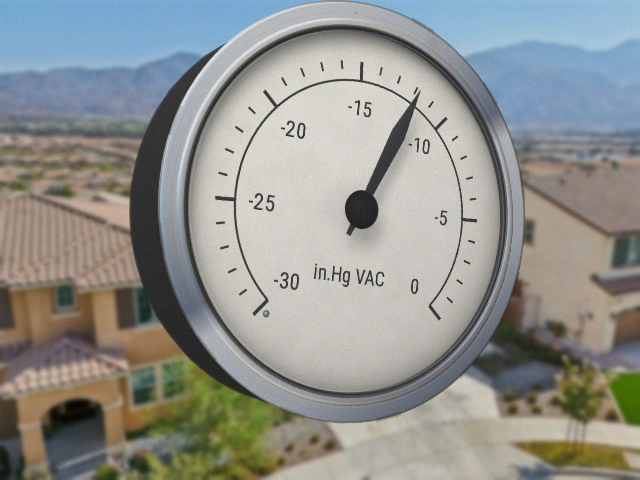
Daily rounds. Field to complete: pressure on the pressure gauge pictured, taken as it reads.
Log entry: -12 inHg
